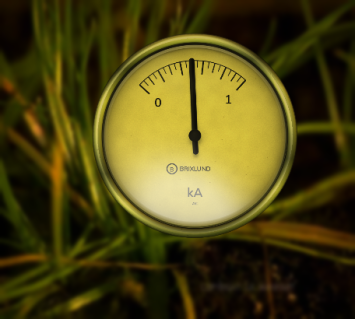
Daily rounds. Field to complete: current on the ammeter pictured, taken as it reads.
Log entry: 0.5 kA
